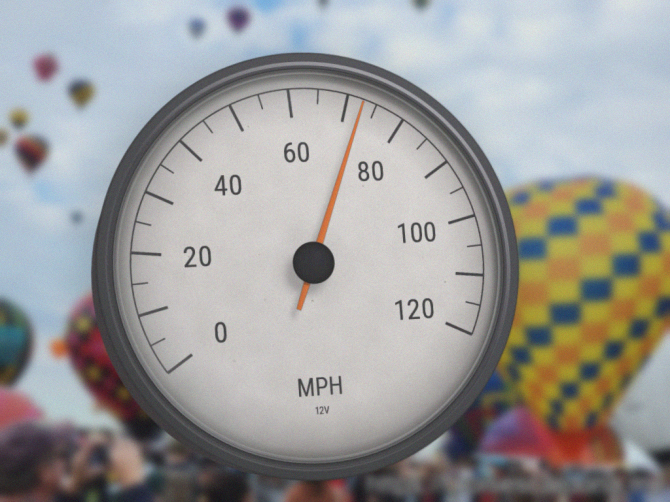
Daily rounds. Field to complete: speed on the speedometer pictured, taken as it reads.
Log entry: 72.5 mph
